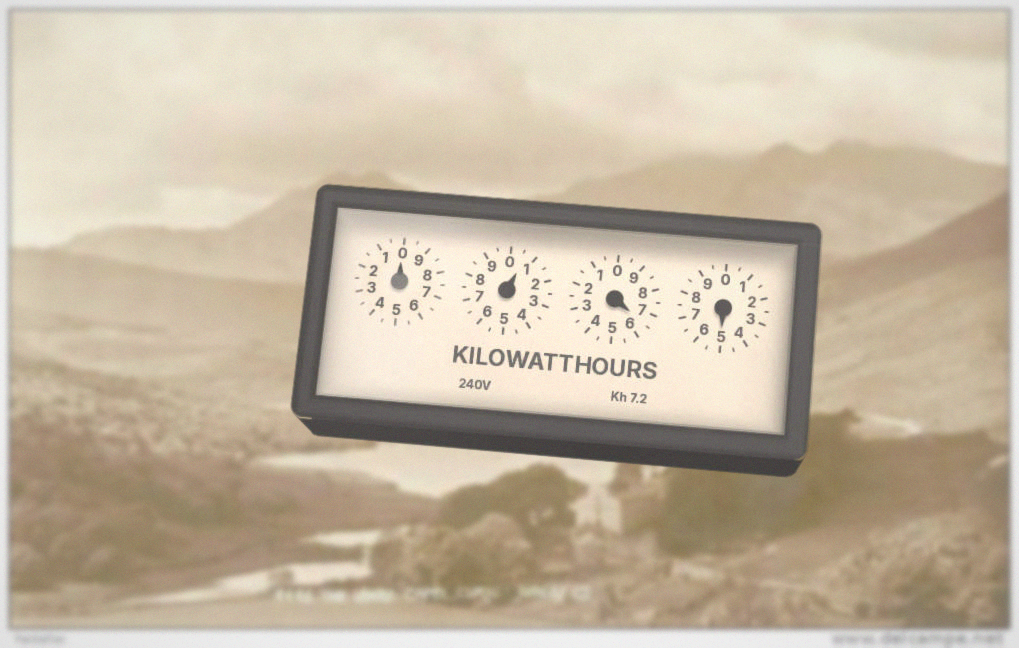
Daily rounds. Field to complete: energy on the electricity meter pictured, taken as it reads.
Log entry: 65 kWh
